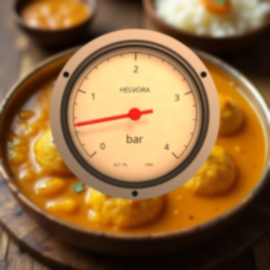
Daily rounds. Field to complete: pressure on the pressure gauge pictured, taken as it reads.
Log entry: 0.5 bar
